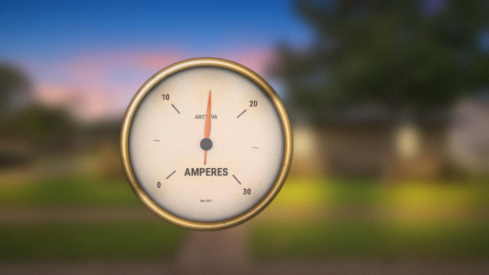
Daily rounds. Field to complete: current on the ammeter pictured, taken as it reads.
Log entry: 15 A
